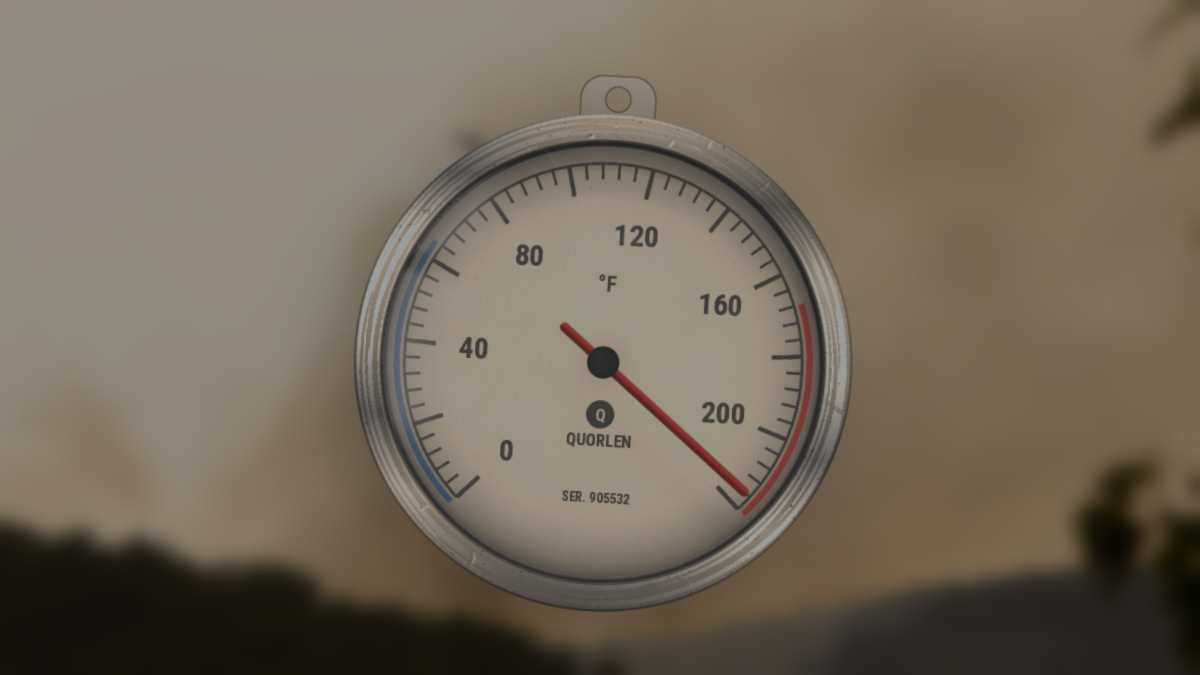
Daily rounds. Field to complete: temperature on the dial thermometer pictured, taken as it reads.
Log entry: 216 °F
